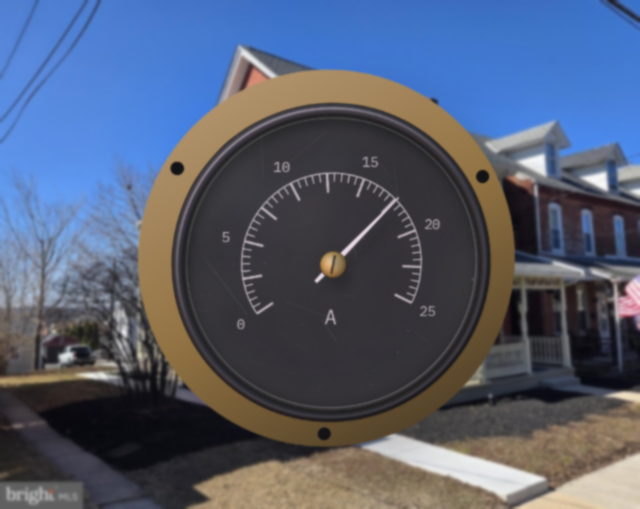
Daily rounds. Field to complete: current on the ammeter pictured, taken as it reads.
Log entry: 17.5 A
